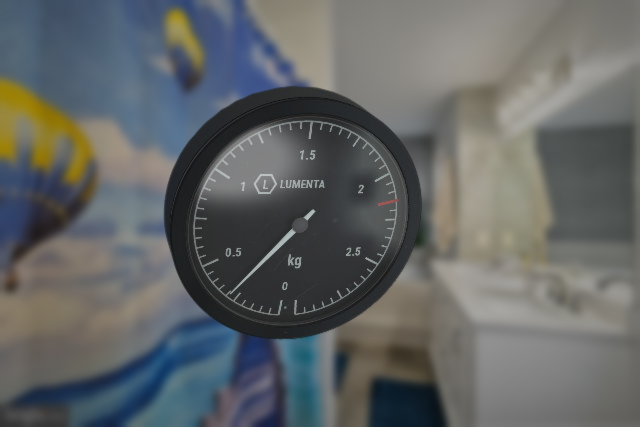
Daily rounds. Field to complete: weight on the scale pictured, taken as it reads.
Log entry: 0.3 kg
